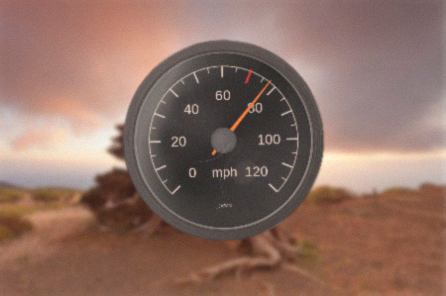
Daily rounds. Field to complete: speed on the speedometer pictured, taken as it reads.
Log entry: 77.5 mph
